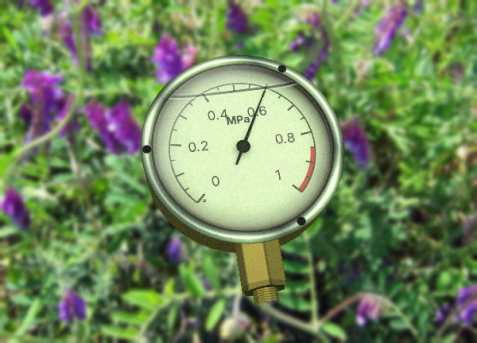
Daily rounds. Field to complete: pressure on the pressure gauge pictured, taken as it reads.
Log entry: 0.6 MPa
